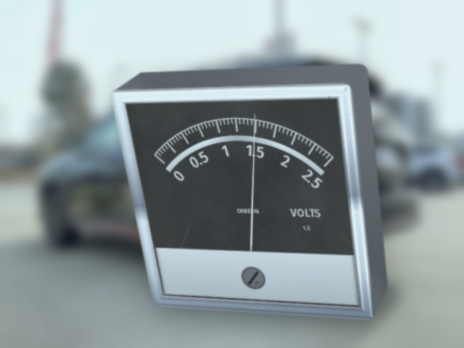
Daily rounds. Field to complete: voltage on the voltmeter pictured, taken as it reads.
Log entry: 1.5 V
